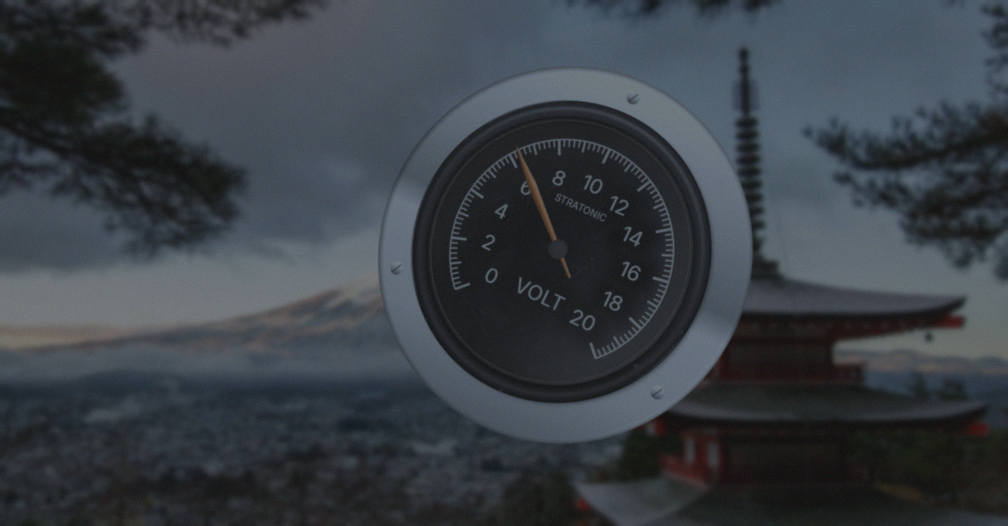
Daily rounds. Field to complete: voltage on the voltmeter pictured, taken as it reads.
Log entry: 6.4 V
